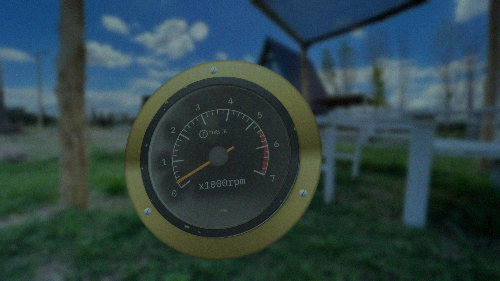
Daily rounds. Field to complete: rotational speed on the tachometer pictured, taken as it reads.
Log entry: 200 rpm
